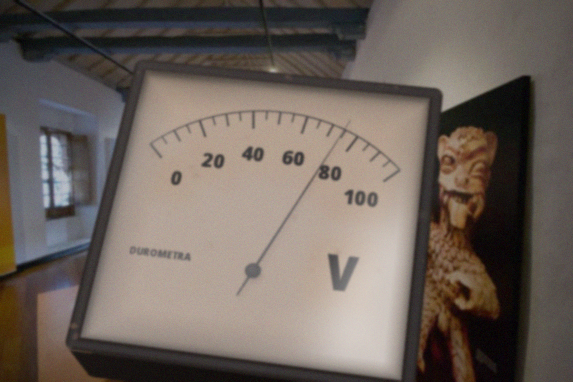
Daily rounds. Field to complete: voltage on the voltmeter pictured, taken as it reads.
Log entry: 75 V
